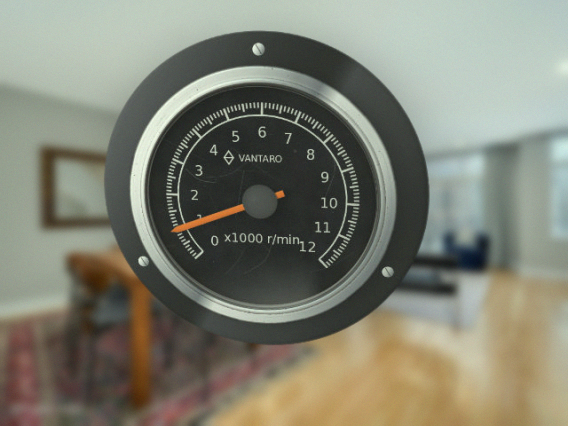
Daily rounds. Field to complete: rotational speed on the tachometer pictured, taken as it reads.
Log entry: 1000 rpm
